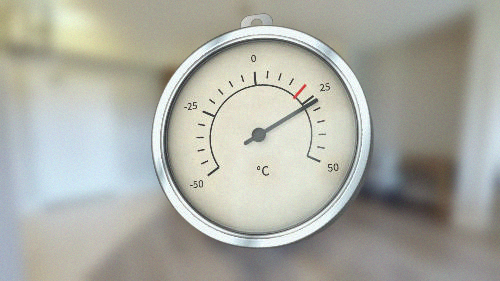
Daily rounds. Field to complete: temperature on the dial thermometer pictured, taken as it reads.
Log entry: 27.5 °C
